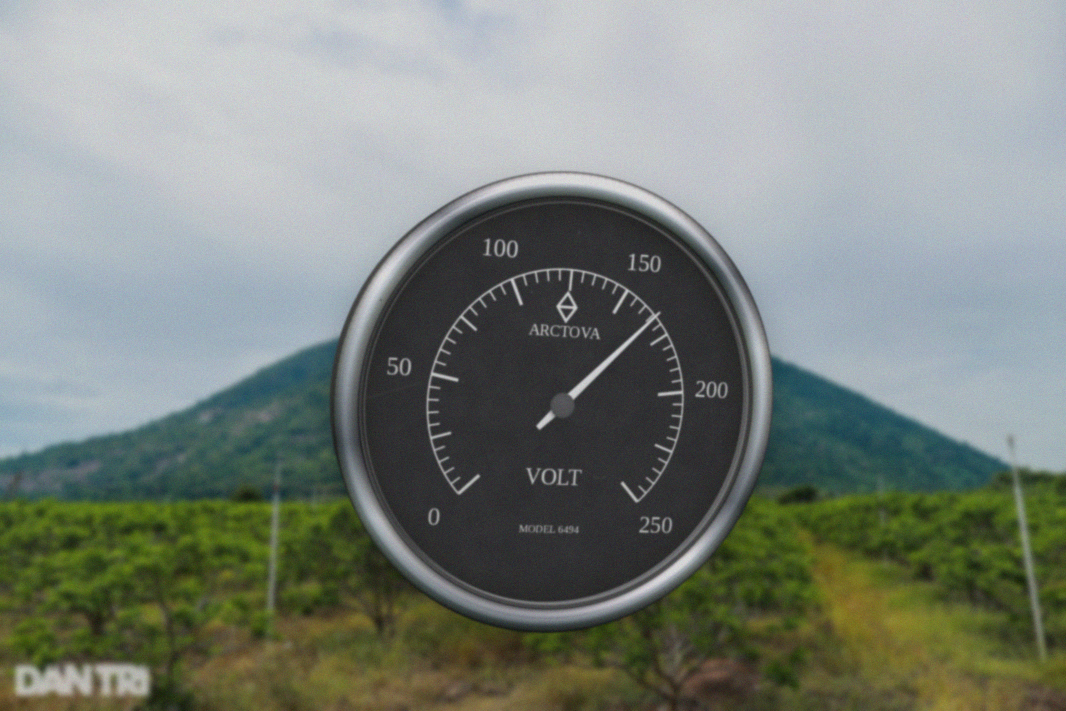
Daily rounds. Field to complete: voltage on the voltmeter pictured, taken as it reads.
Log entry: 165 V
